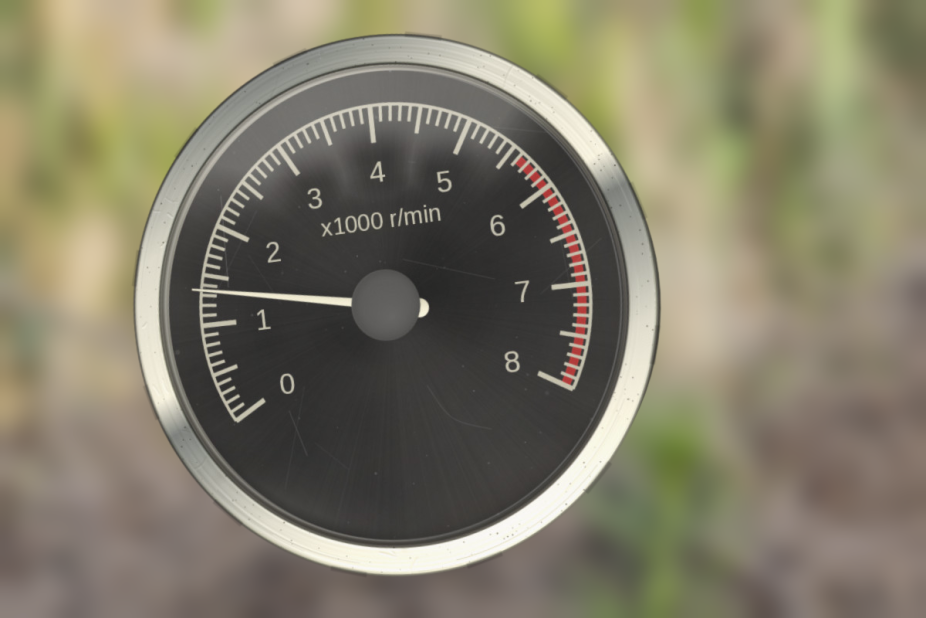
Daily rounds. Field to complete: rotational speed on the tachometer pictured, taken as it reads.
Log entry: 1350 rpm
